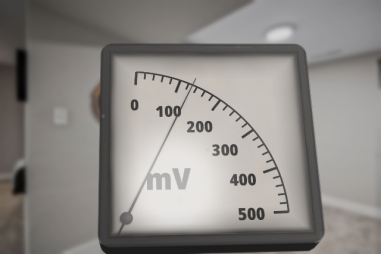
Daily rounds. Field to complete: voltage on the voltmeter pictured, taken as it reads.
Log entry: 130 mV
